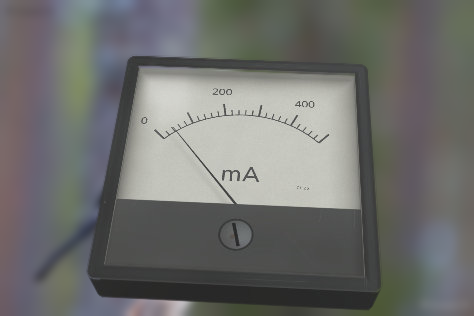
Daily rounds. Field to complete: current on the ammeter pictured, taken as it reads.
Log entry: 40 mA
